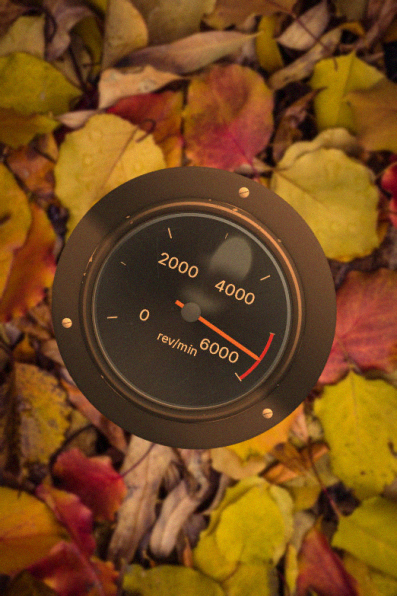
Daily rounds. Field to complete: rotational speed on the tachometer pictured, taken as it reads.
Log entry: 5500 rpm
